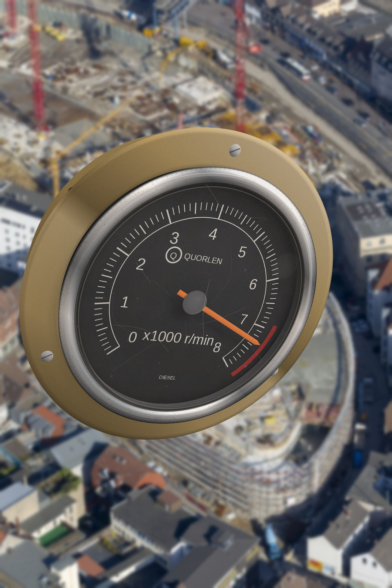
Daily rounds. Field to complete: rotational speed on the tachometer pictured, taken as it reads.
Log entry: 7300 rpm
